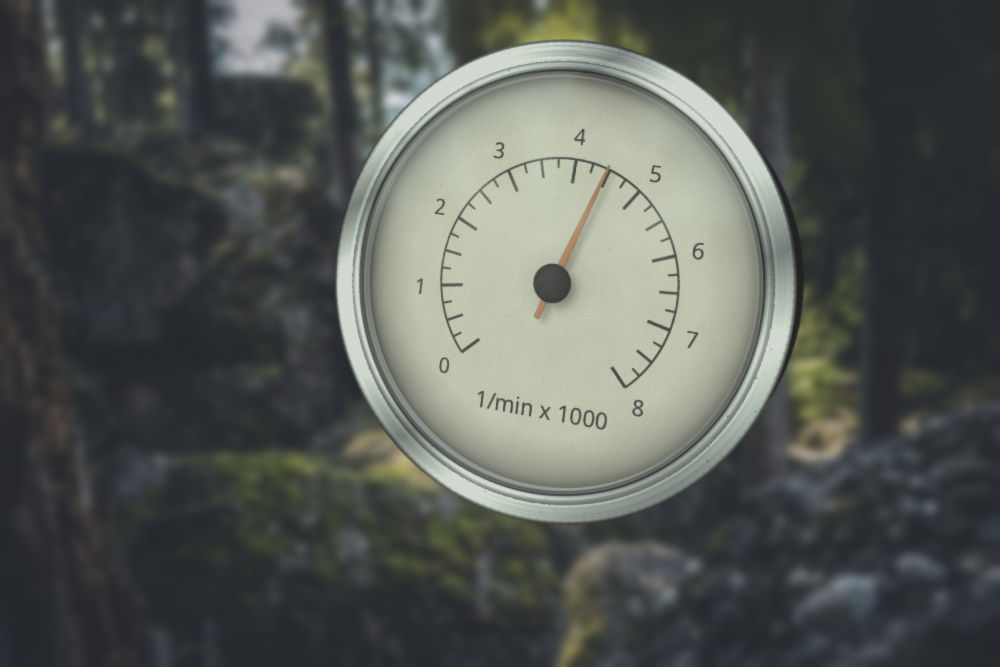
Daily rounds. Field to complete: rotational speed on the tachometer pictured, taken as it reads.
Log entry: 4500 rpm
